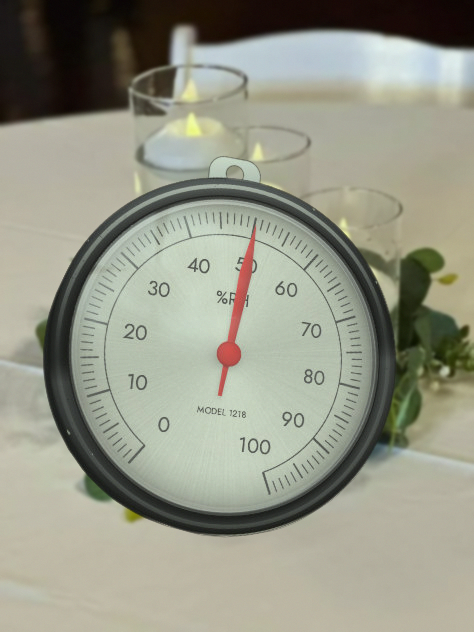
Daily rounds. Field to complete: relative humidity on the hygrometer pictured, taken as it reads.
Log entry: 50 %
